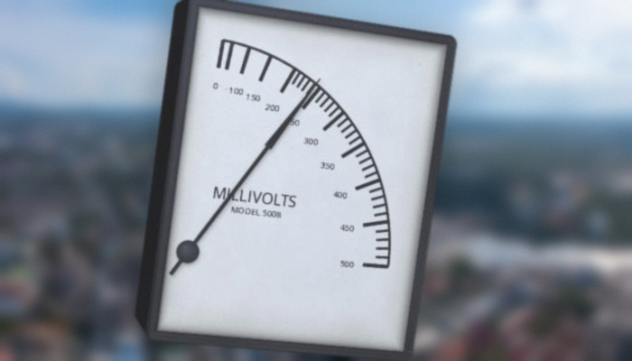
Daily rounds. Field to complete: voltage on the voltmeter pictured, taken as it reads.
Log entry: 240 mV
